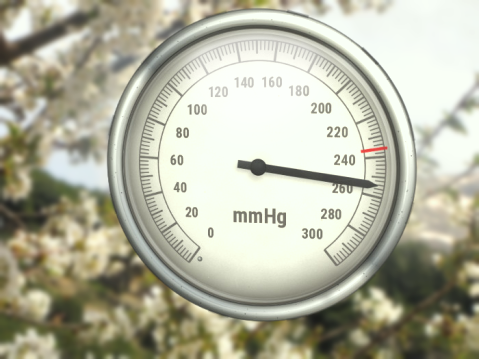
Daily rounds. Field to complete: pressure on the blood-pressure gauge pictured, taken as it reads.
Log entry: 254 mmHg
